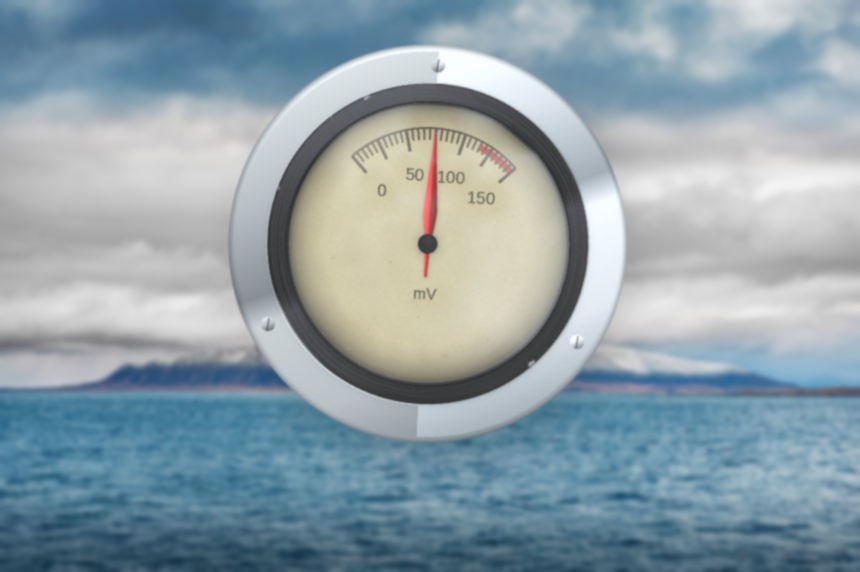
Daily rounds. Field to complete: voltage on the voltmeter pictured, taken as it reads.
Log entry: 75 mV
